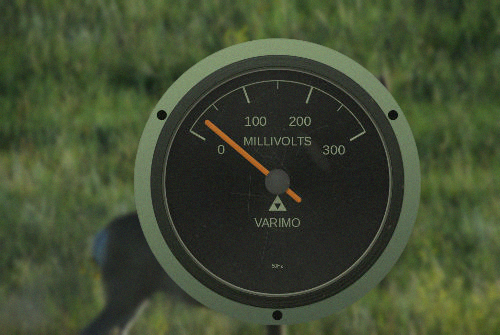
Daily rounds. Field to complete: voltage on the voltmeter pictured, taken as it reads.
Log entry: 25 mV
